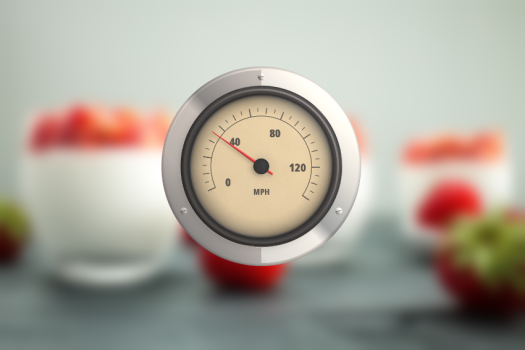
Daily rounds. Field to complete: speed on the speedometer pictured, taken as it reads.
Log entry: 35 mph
